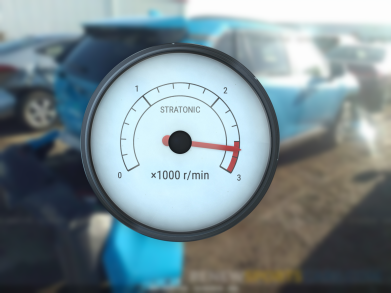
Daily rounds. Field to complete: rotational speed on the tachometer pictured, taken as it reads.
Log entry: 2700 rpm
